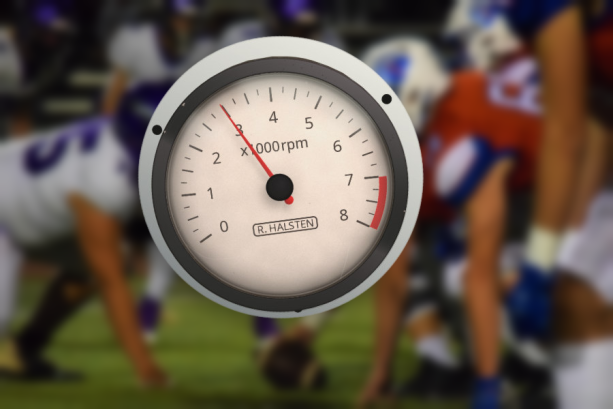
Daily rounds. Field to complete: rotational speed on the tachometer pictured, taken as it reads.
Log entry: 3000 rpm
